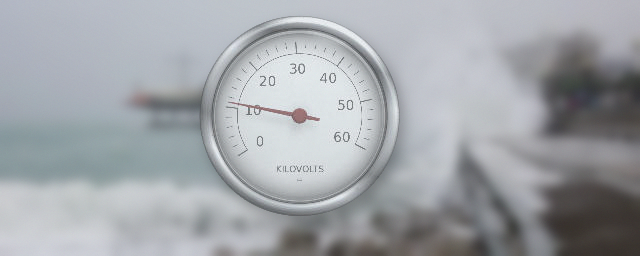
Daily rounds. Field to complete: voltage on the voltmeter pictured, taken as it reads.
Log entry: 11 kV
